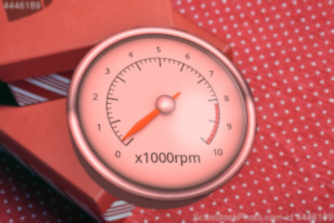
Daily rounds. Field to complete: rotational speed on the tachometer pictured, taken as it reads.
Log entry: 200 rpm
